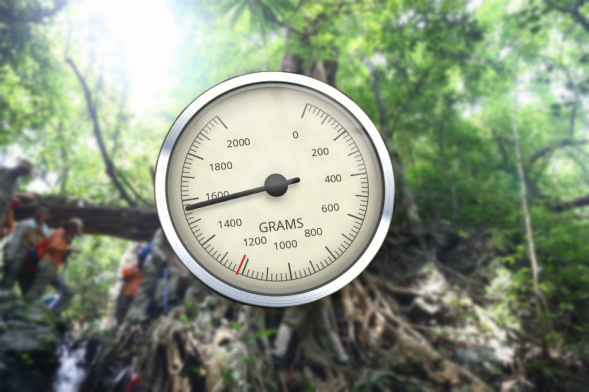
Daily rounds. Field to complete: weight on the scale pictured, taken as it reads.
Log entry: 1560 g
